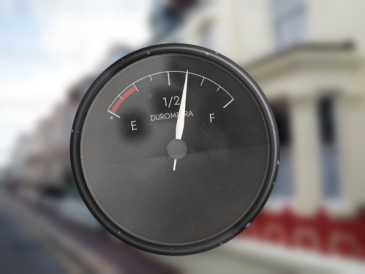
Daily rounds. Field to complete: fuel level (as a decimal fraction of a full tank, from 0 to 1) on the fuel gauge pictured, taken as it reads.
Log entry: 0.625
